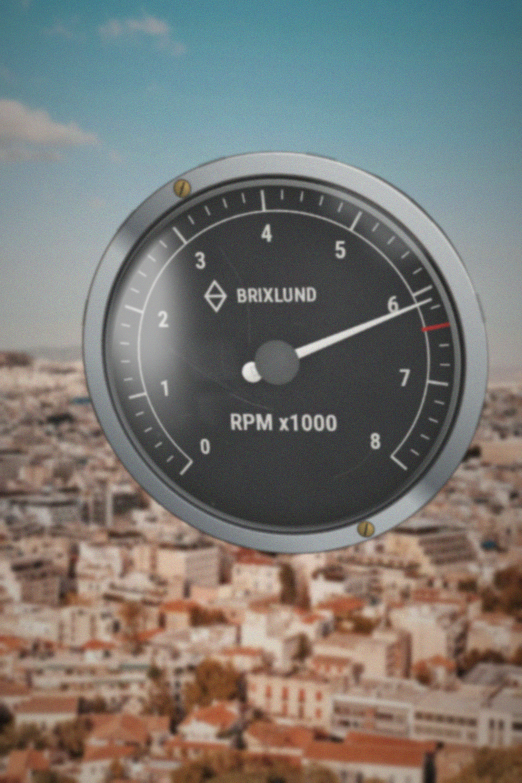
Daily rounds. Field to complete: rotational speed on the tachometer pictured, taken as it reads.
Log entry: 6100 rpm
